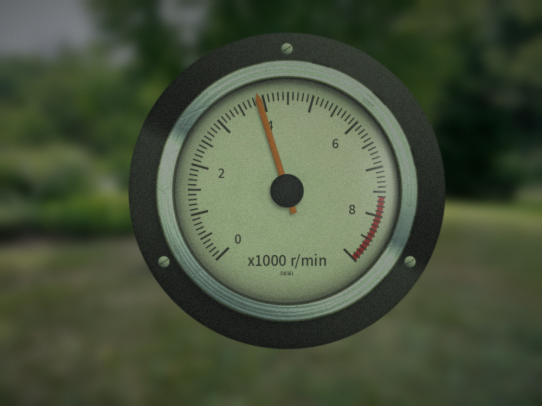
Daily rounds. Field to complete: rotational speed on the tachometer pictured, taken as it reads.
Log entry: 3900 rpm
